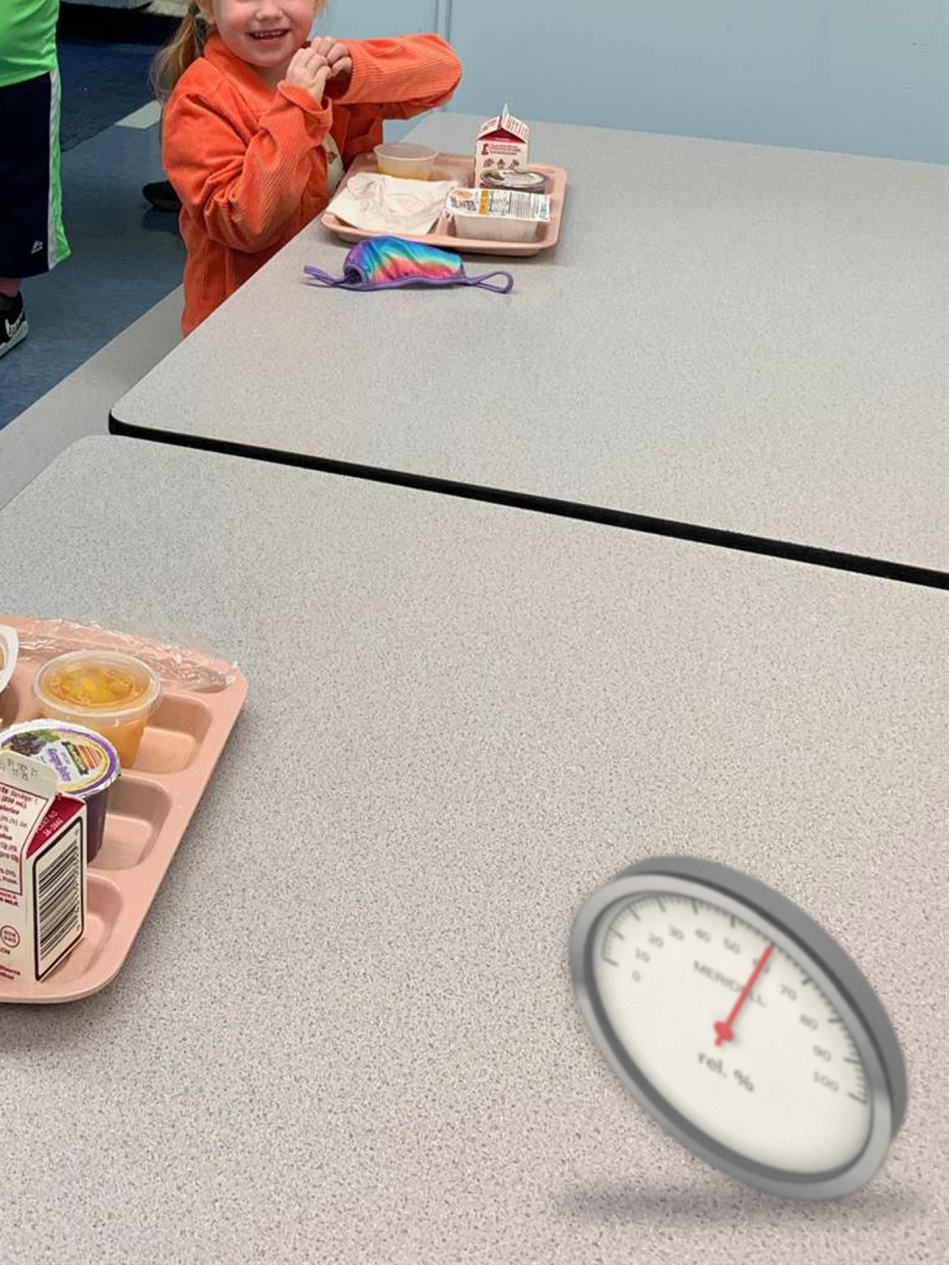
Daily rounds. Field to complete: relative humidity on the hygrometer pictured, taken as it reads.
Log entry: 60 %
